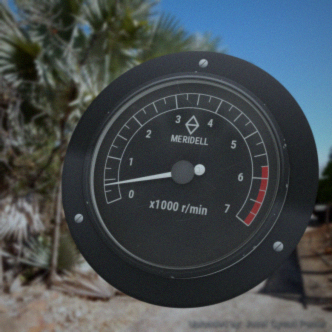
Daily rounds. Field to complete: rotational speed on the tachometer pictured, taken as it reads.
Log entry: 375 rpm
